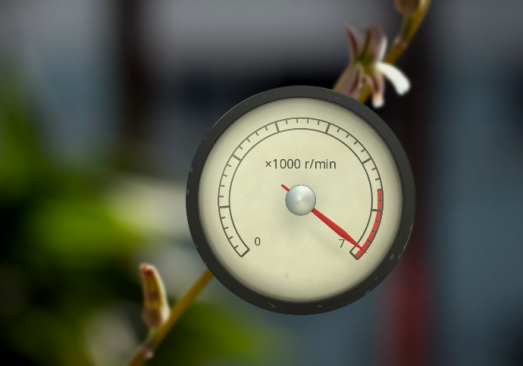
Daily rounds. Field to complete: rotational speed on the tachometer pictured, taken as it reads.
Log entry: 6800 rpm
